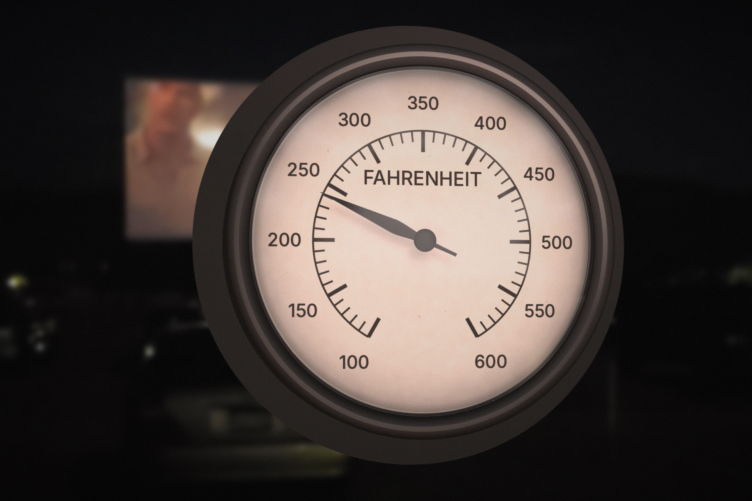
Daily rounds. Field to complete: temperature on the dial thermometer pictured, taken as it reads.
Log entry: 240 °F
